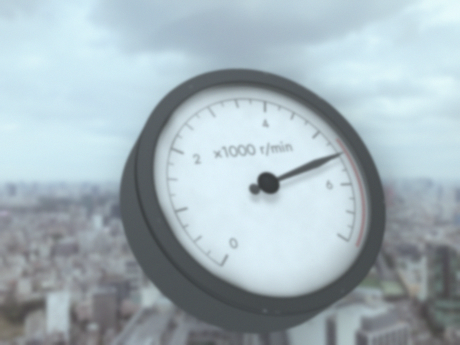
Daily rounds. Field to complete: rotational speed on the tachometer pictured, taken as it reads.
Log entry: 5500 rpm
